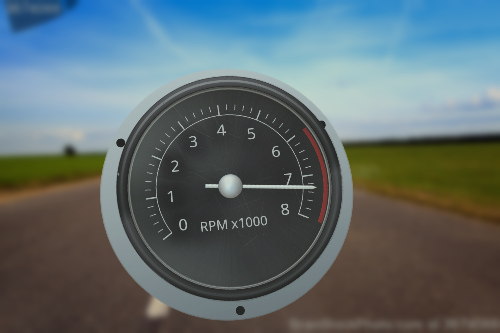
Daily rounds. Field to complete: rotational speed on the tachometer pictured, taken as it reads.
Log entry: 7300 rpm
